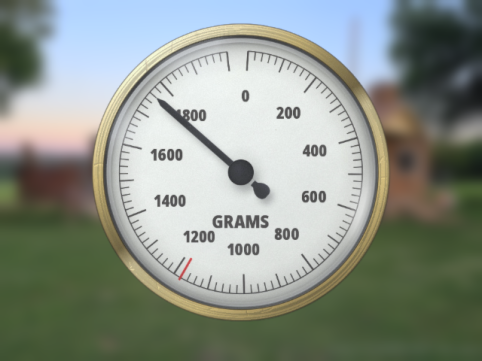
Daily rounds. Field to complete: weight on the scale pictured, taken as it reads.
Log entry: 1760 g
